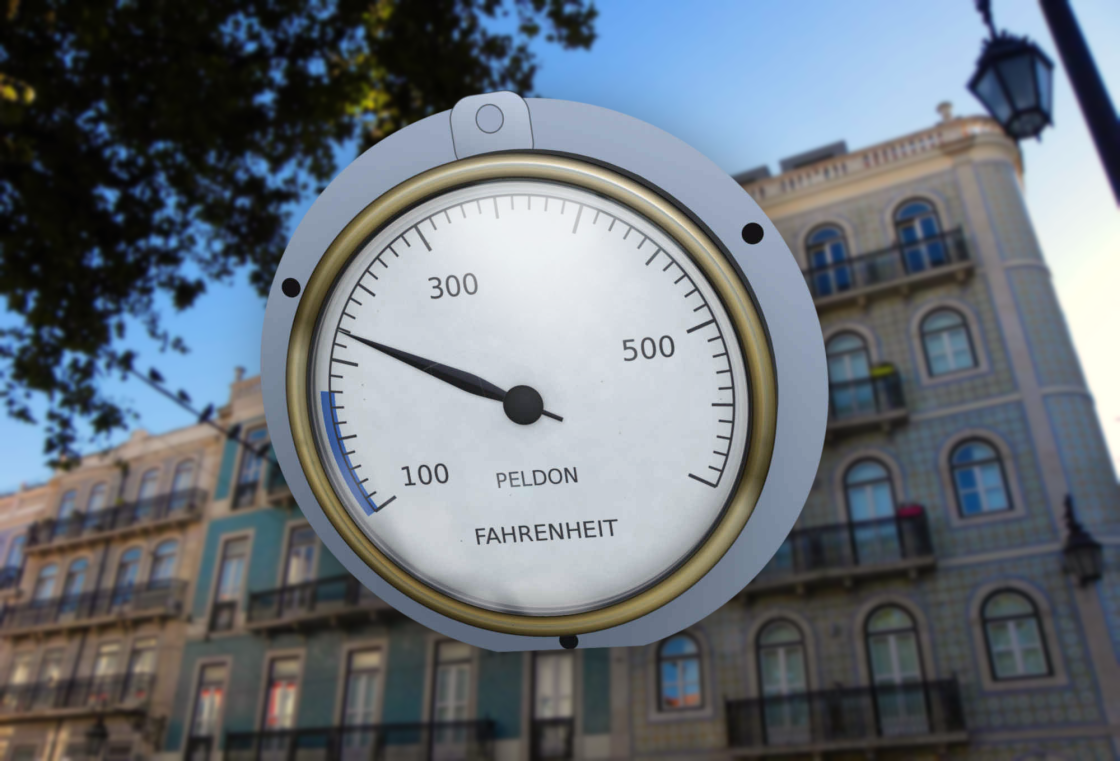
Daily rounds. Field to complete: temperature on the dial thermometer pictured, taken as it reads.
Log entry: 220 °F
